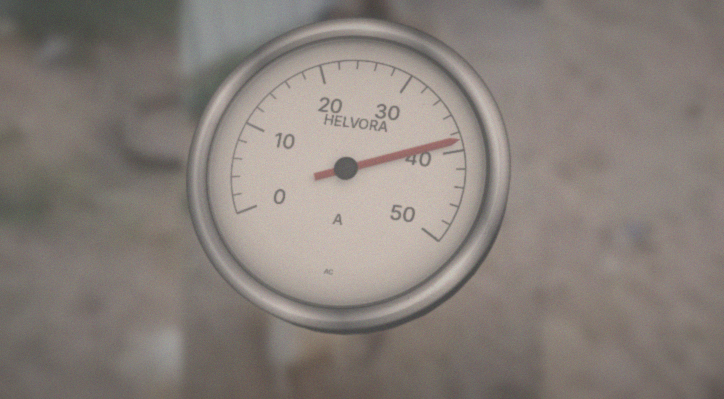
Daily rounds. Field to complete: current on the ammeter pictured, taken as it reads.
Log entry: 39 A
